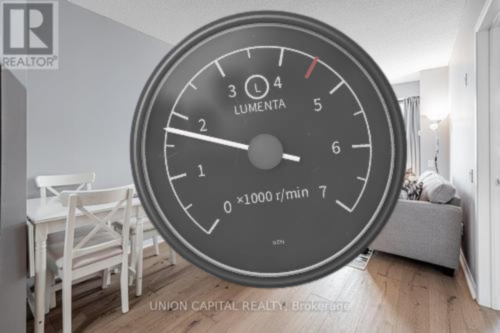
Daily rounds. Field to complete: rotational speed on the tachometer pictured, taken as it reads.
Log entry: 1750 rpm
